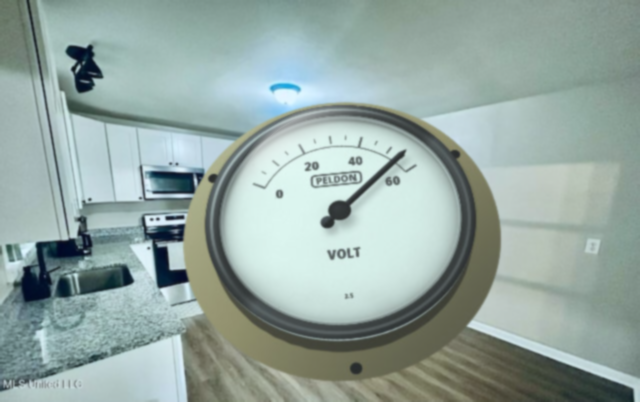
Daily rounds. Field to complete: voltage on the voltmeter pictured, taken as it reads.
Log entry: 55 V
